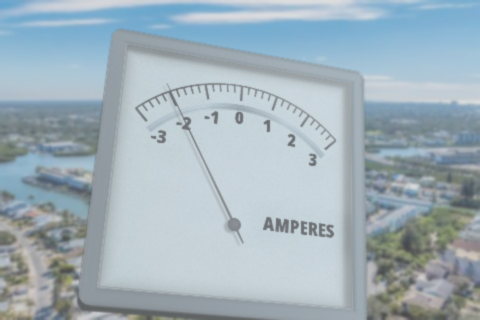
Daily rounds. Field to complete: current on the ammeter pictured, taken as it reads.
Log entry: -2 A
